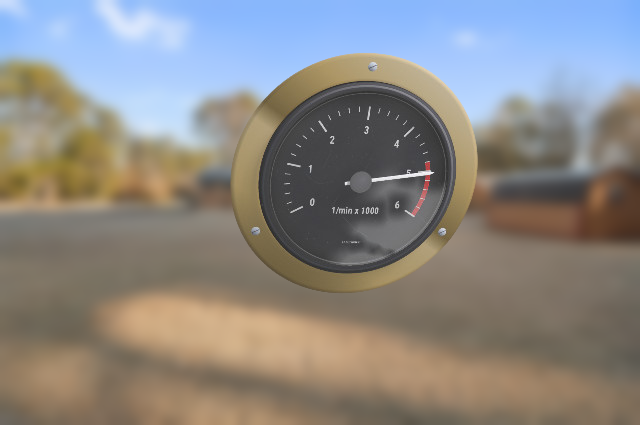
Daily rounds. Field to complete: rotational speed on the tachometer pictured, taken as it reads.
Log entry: 5000 rpm
